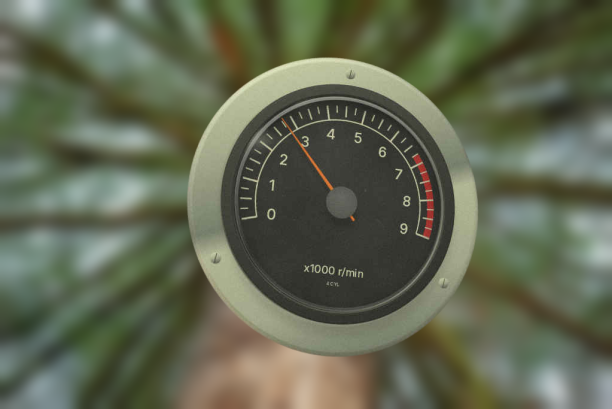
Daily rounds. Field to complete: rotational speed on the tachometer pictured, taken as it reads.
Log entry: 2750 rpm
